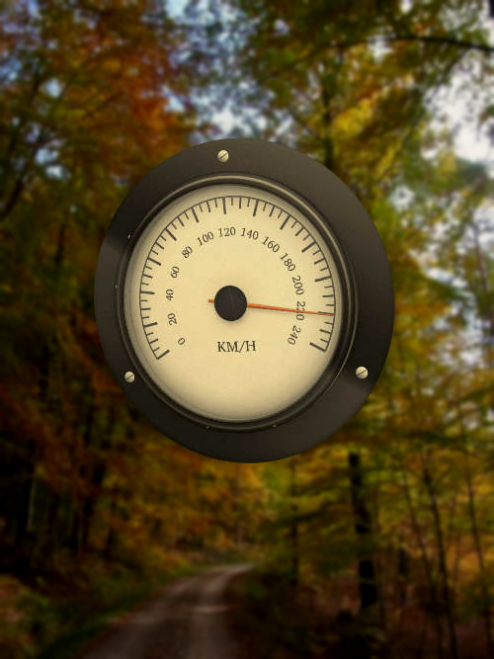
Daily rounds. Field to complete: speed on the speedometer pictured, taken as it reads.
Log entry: 220 km/h
